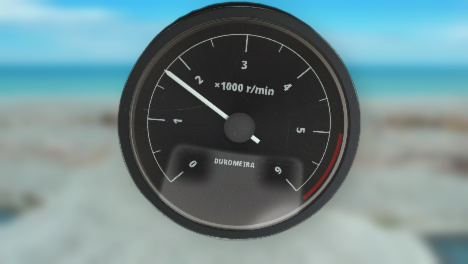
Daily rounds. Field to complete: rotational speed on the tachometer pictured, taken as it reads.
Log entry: 1750 rpm
